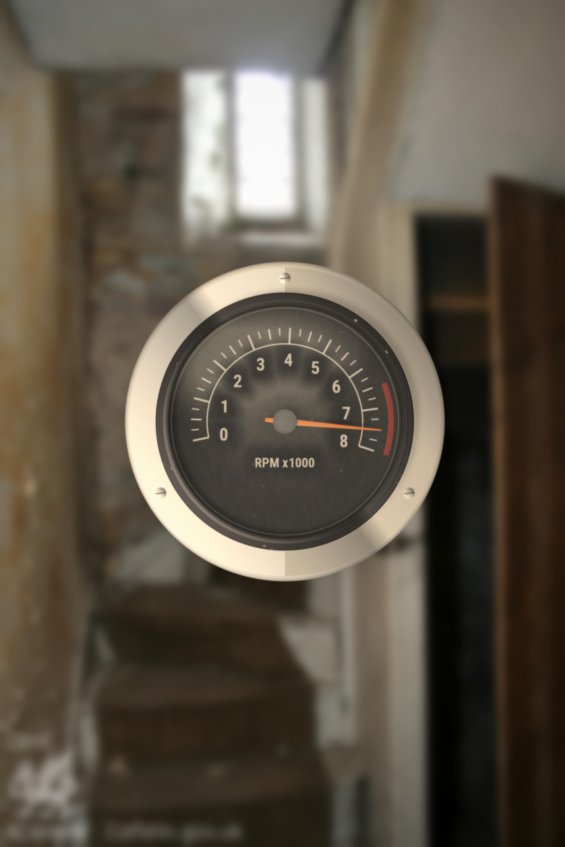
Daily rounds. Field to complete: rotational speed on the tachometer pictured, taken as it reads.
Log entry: 7500 rpm
